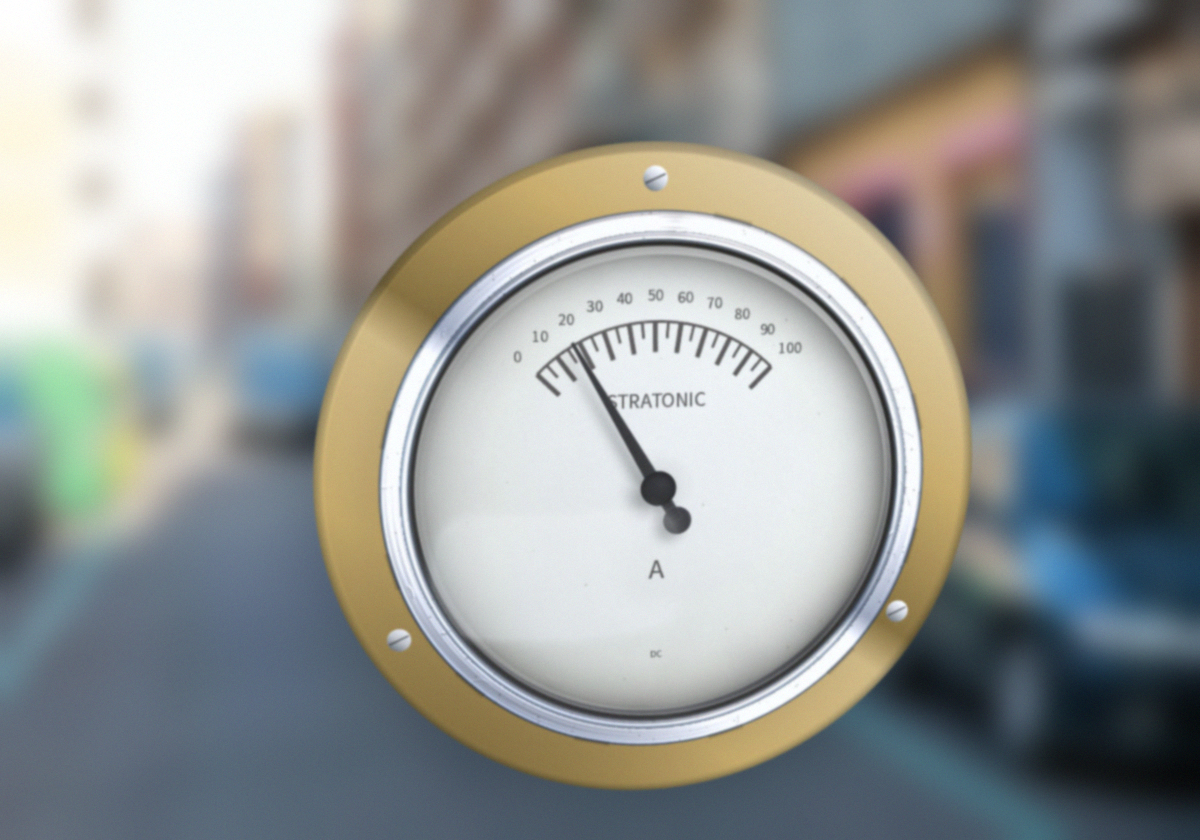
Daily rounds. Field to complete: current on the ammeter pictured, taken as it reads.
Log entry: 17.5 A
